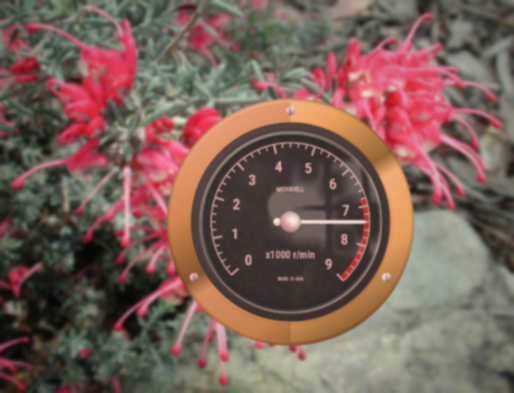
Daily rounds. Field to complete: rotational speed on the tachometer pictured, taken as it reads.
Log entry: 7400 rpm
